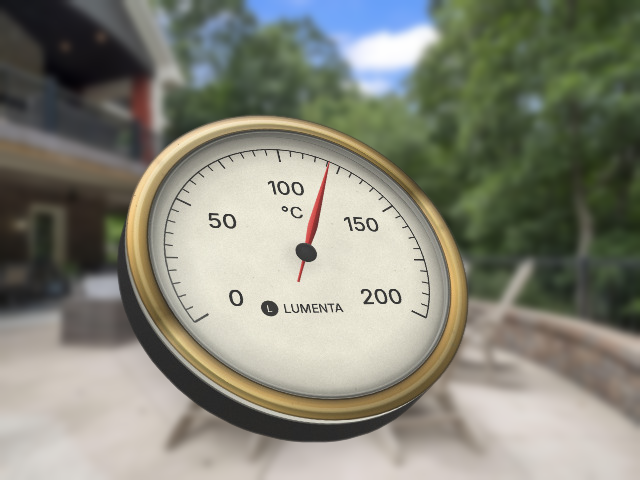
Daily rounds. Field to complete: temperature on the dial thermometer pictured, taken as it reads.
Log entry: 120 °C
